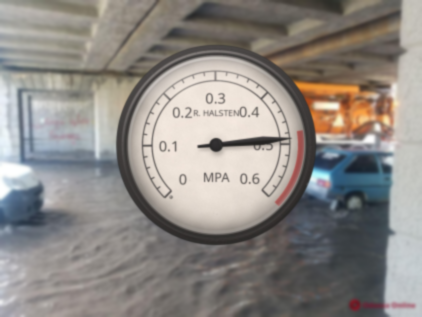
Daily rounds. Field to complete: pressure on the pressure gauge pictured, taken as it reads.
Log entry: 0.49 MPa
